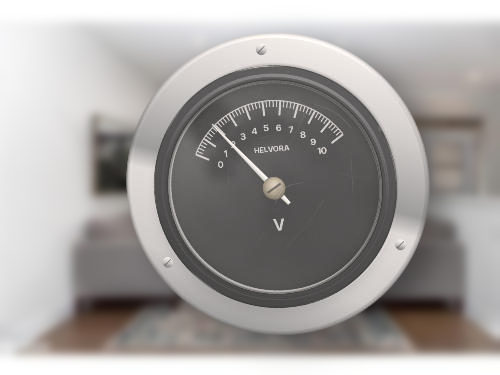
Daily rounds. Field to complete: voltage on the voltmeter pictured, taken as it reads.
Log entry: 2 V
